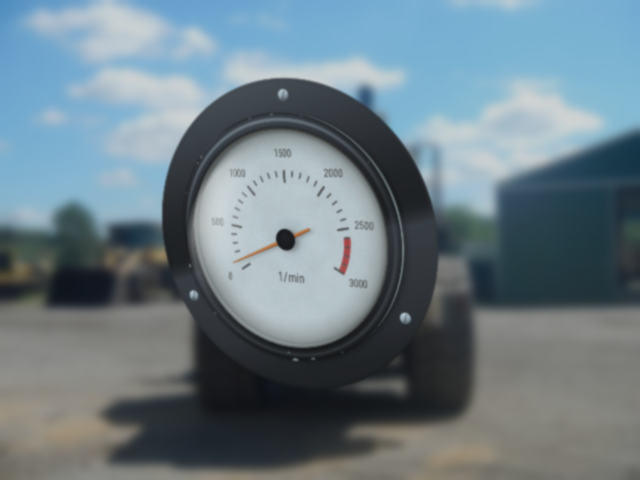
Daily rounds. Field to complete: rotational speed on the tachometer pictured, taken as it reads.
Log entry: 100 rpm
